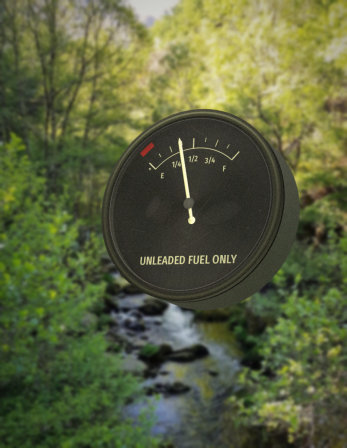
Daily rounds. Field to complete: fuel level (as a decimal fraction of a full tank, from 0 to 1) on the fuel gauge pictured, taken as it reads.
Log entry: 0.375
